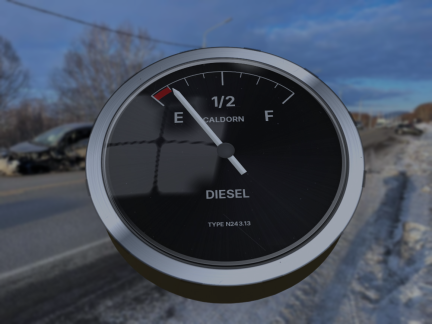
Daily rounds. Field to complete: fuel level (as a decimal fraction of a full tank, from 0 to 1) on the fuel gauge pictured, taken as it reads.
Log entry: 0.125
